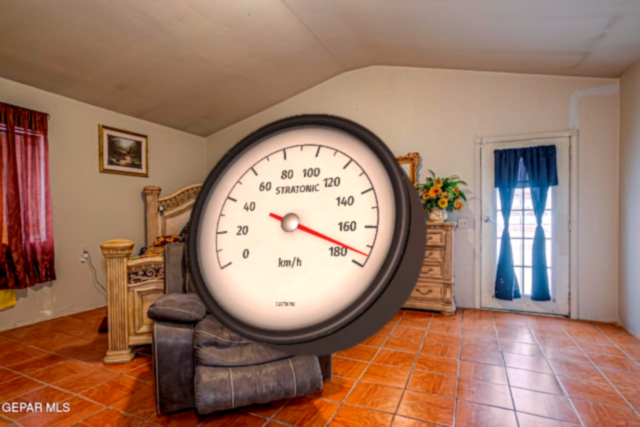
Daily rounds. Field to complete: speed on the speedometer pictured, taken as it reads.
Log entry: 175 km/h
